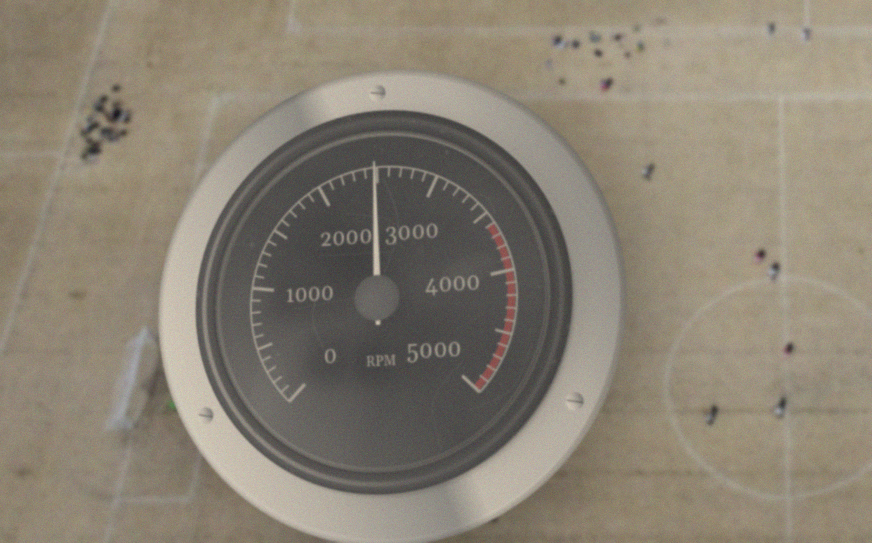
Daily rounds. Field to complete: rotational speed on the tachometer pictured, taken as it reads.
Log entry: 2500 rpm
